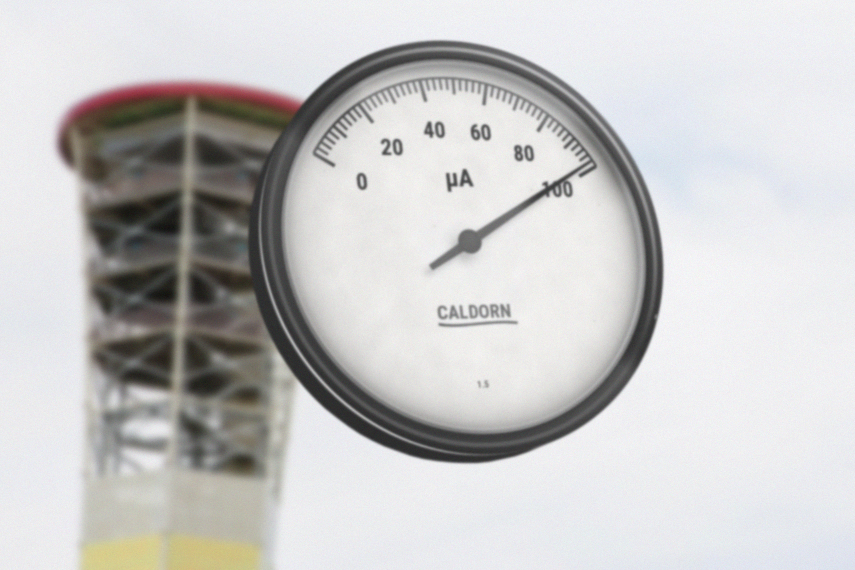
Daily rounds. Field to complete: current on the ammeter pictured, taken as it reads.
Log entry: 98 µA
